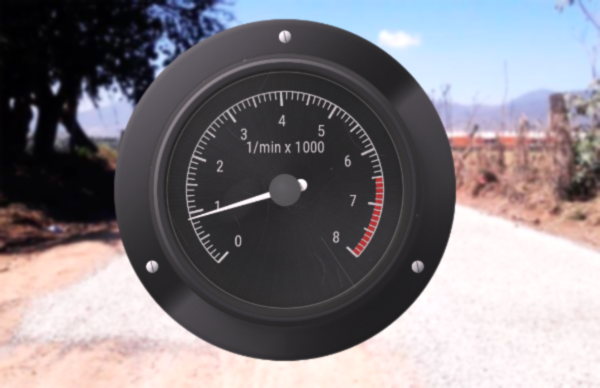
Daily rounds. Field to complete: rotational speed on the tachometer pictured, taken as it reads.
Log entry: 900 rpm
